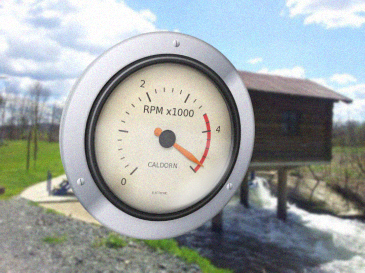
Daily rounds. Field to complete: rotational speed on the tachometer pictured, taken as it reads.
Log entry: 4800 rpm
